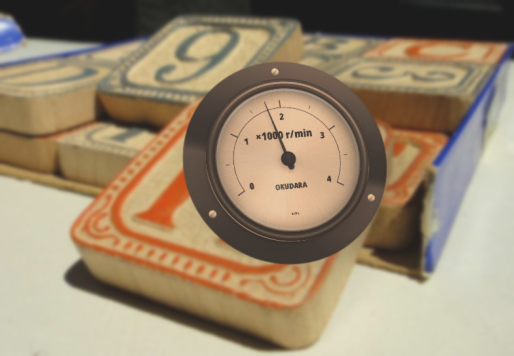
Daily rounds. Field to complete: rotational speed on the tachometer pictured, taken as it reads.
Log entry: 1750 rpm
